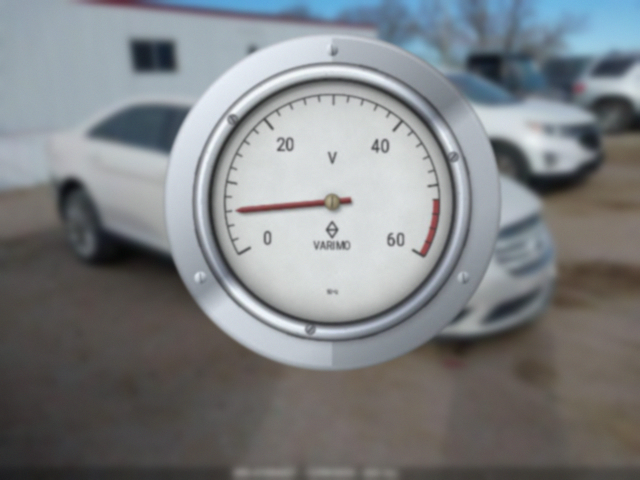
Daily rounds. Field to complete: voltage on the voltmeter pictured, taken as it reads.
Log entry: 6 V
